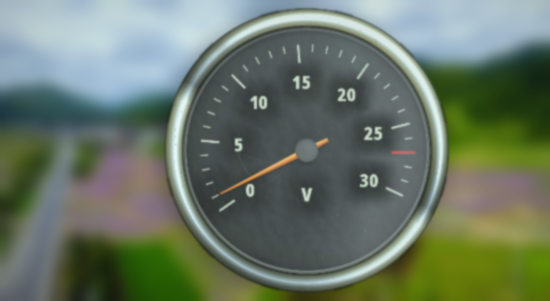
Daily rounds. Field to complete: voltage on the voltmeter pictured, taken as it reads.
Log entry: 1 V
